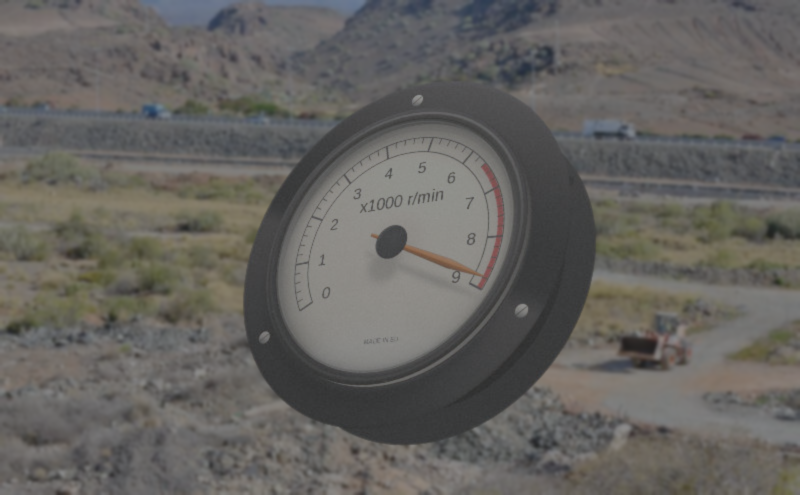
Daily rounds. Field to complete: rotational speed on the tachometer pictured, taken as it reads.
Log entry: 8800 rpm
